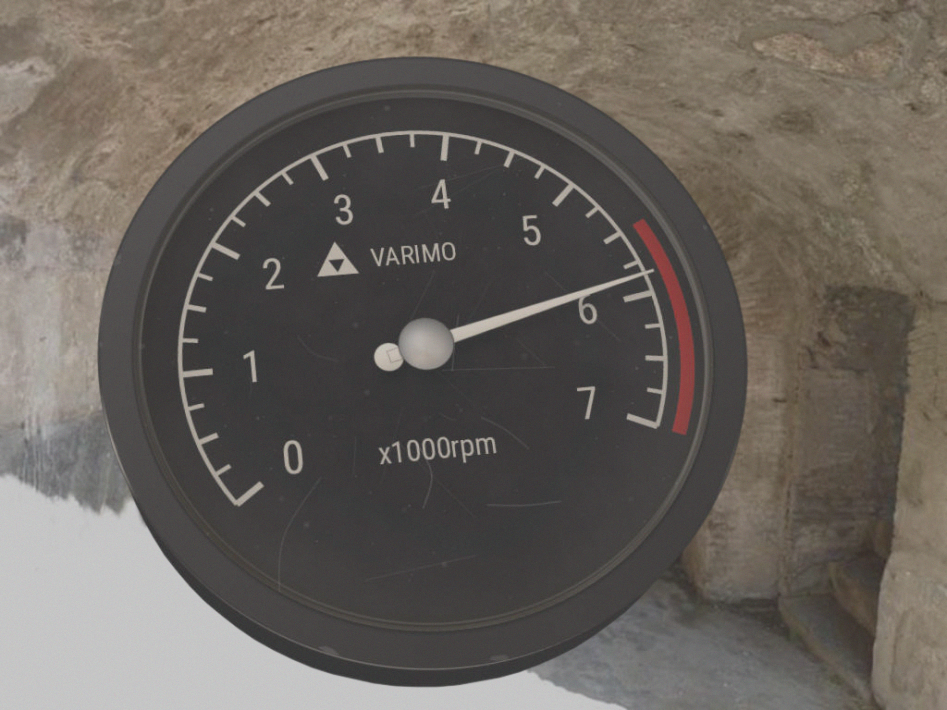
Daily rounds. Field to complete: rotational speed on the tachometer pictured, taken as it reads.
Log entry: 5875 rpm
